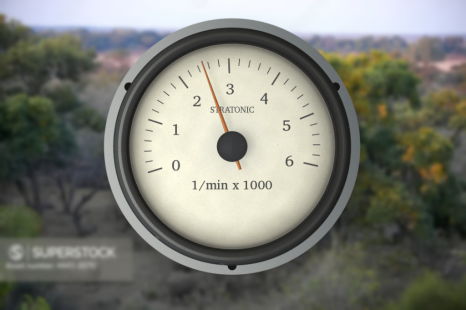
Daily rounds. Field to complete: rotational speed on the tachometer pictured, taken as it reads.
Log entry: 2500 rpm
